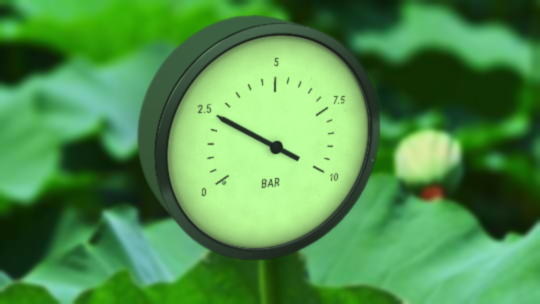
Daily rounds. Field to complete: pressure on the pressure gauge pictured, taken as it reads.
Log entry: 2.5 bar
